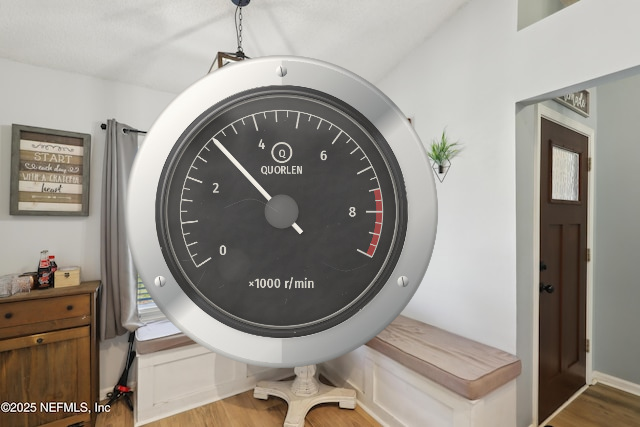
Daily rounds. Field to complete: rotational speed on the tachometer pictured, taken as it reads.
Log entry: 3000 rpm
